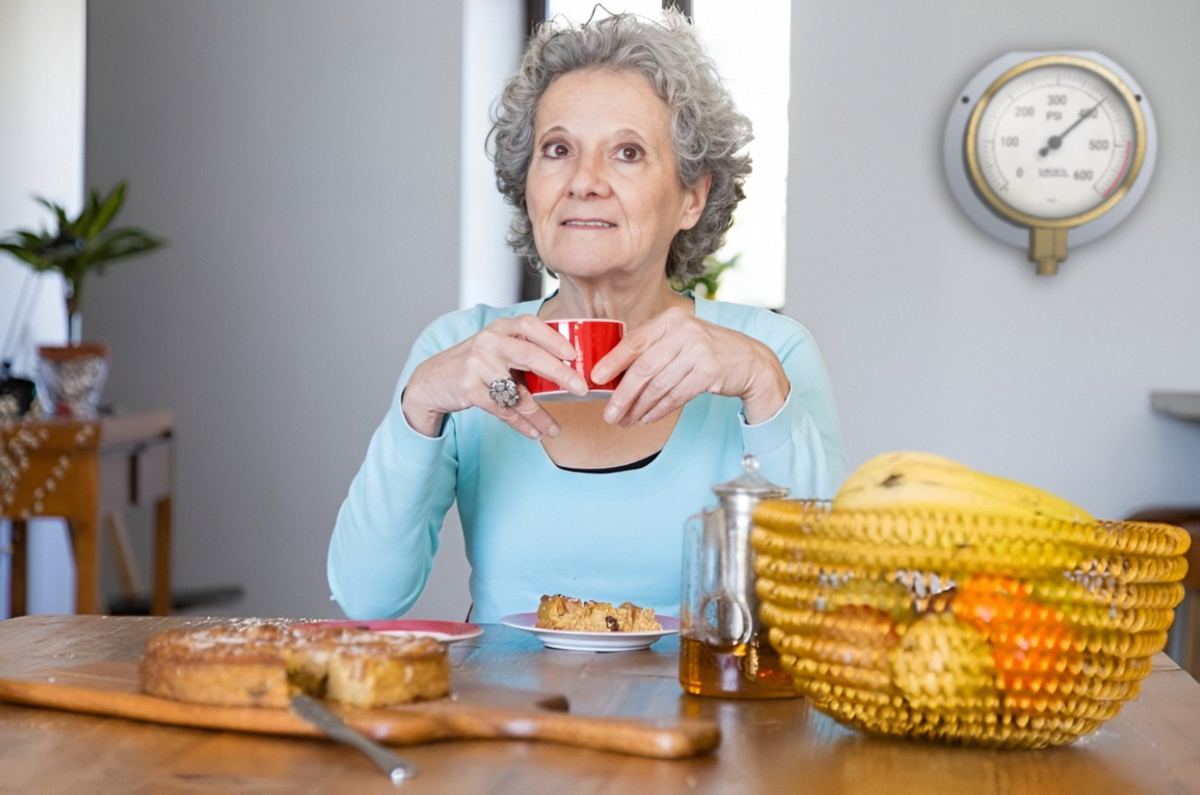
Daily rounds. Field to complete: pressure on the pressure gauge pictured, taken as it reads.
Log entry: 400 psi
